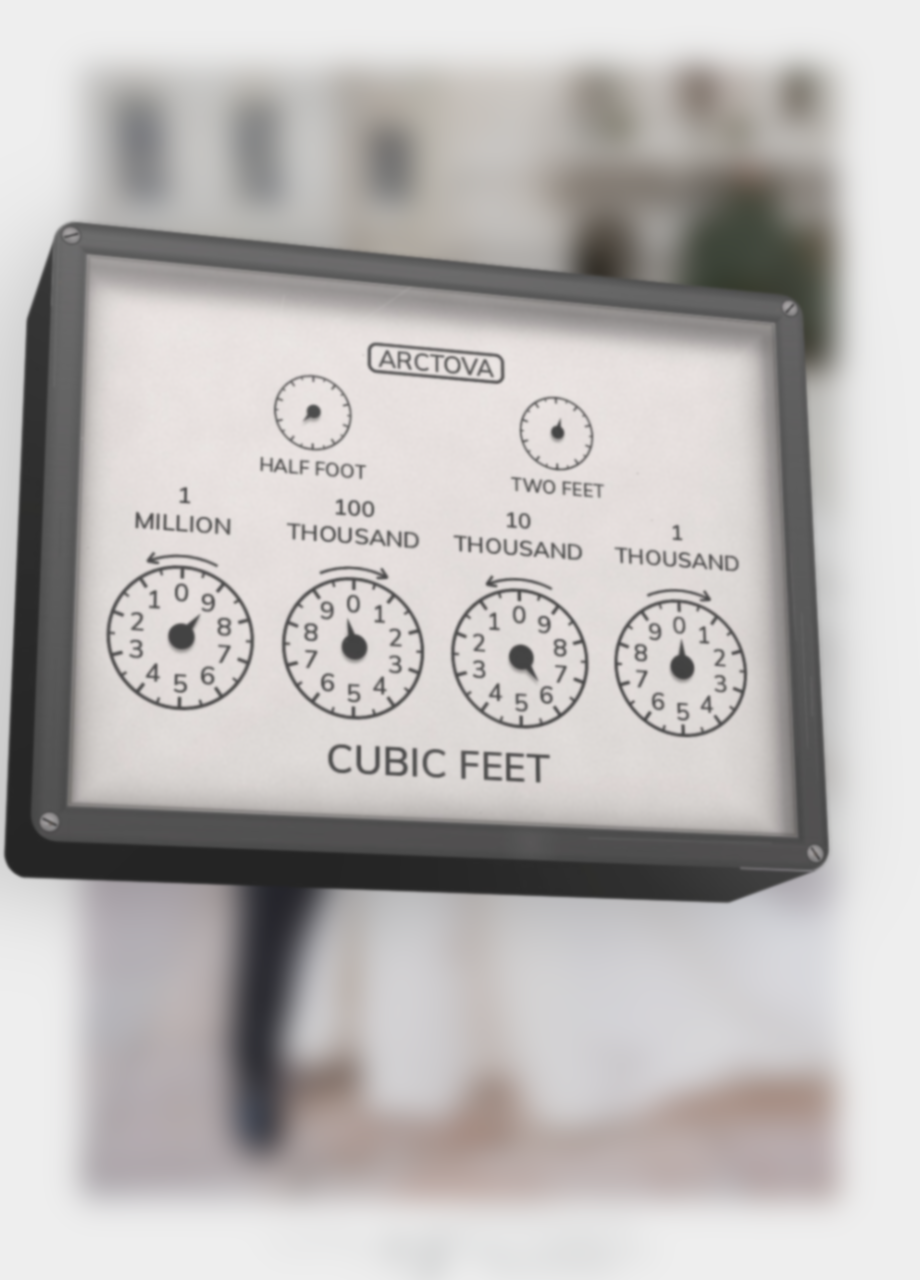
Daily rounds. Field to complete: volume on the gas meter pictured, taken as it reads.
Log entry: 896000 ft³
